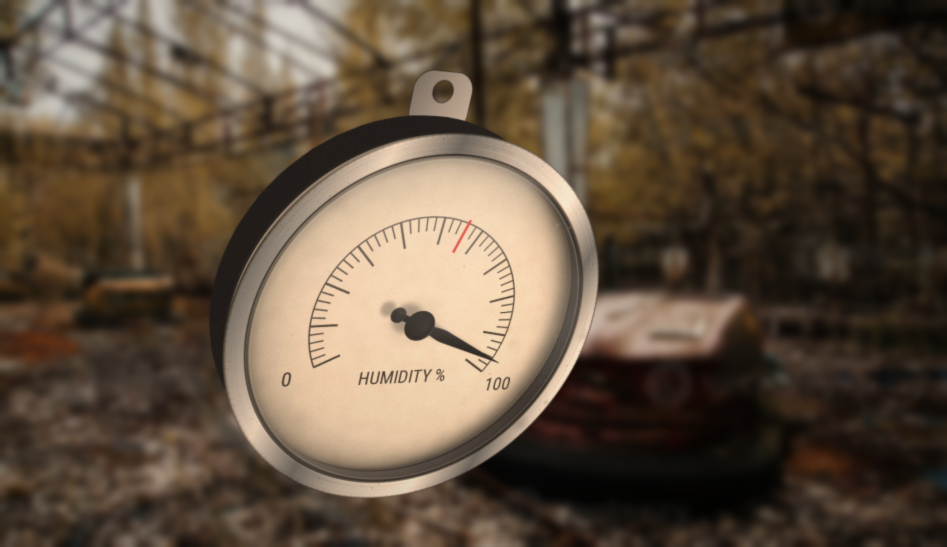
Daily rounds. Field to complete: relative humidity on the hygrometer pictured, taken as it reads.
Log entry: 96 %
